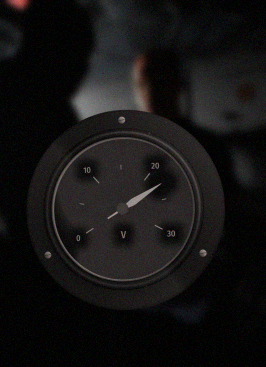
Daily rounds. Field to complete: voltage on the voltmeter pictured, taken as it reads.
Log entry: 22.5 V
